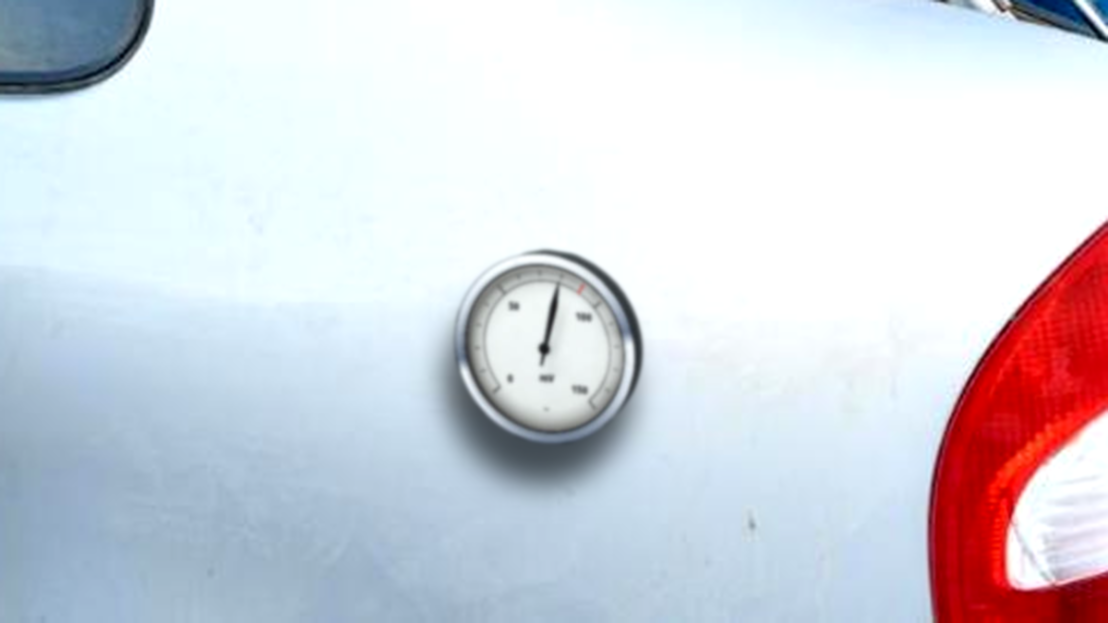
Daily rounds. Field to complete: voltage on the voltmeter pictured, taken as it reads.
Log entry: 80 mV
